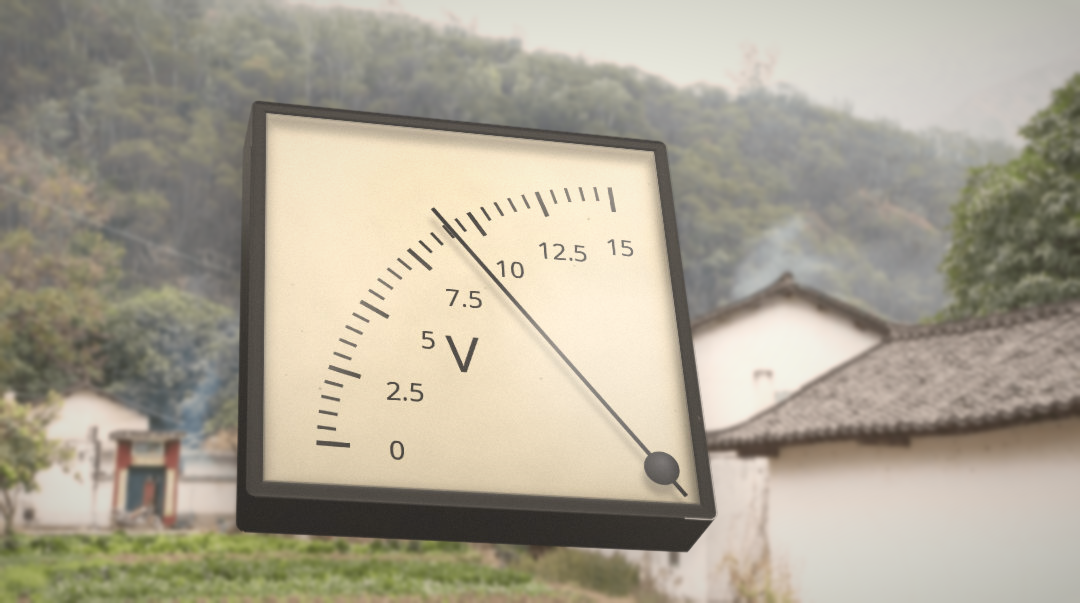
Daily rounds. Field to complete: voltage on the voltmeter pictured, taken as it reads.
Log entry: 9 V
